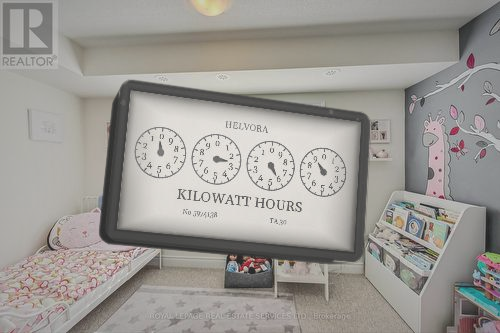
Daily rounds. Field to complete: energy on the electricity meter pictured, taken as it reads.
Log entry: 259 kWh
